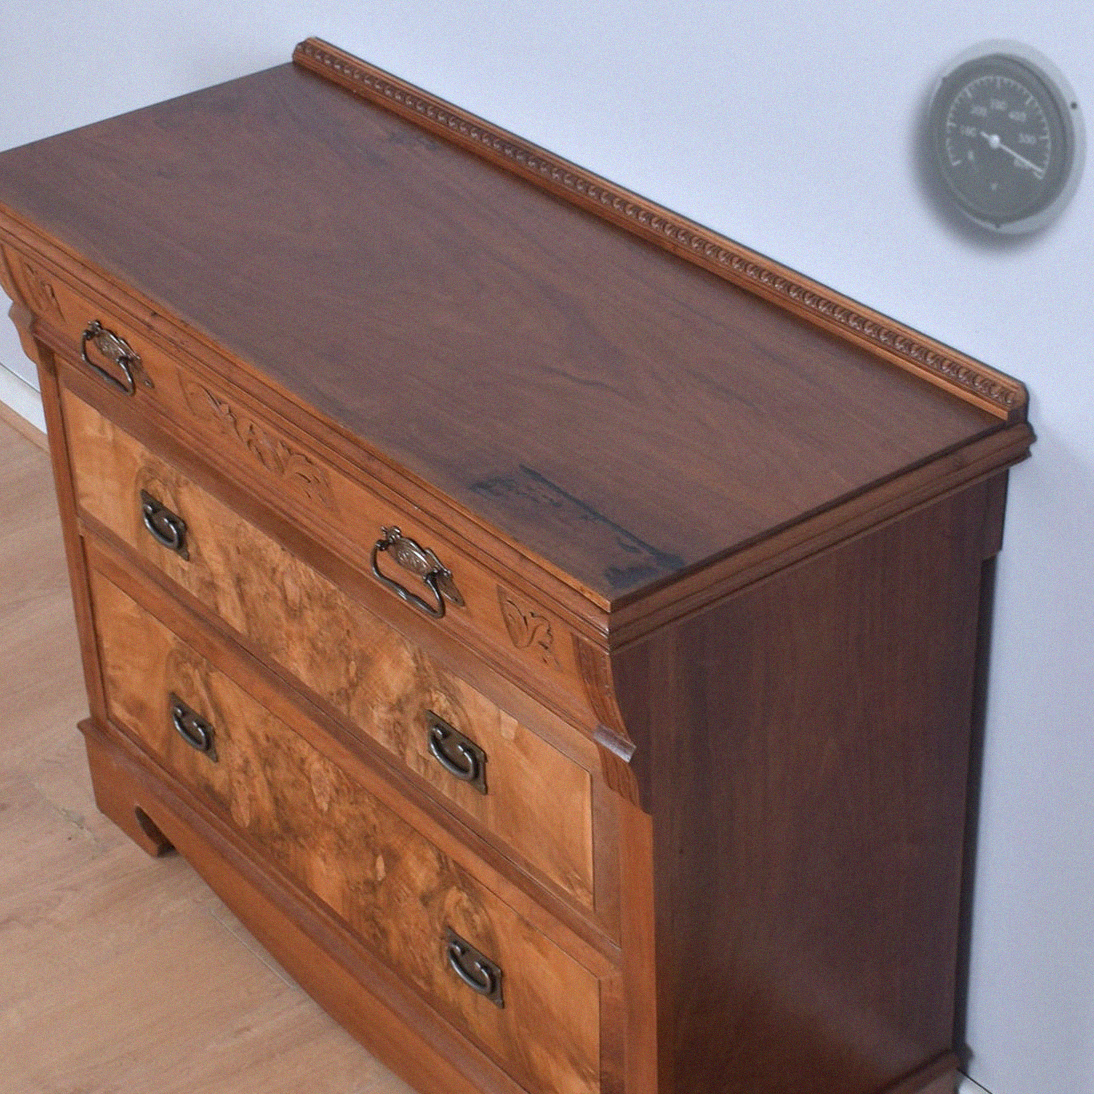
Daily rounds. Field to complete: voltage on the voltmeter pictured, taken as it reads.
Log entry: 580 V
